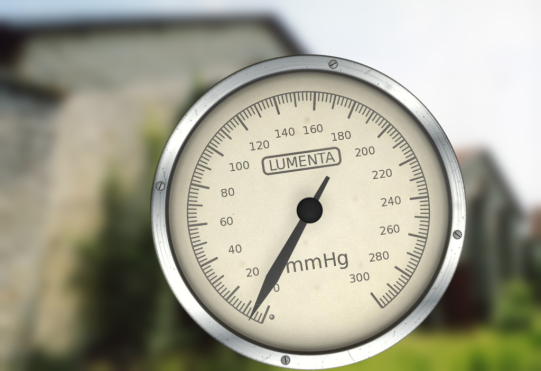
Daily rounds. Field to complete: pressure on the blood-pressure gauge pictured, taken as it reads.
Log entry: 6 mmHg
